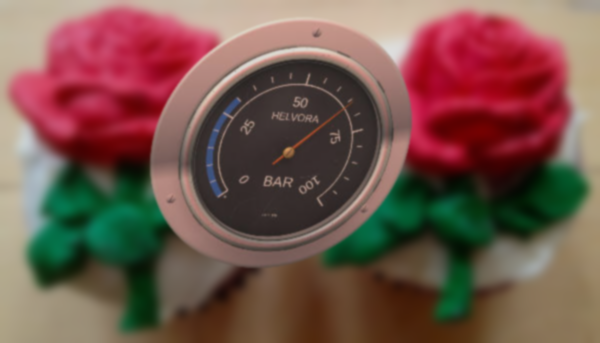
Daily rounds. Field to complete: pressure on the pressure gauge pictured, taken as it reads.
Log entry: 65 bar
